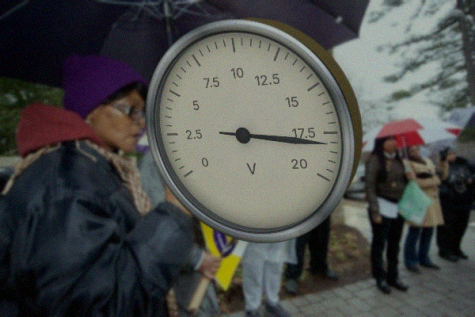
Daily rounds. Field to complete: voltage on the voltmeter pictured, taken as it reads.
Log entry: 18 V
